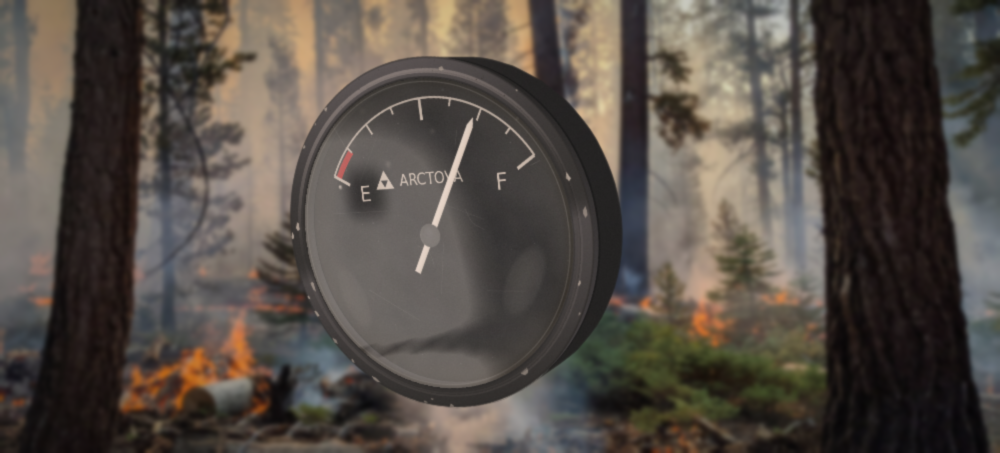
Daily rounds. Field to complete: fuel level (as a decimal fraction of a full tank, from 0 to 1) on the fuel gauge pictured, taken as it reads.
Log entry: 0.75
